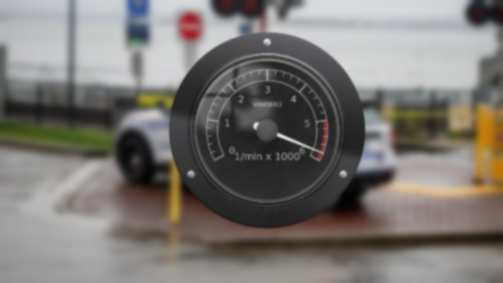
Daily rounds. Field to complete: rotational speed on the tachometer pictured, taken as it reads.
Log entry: 5800 rpm
